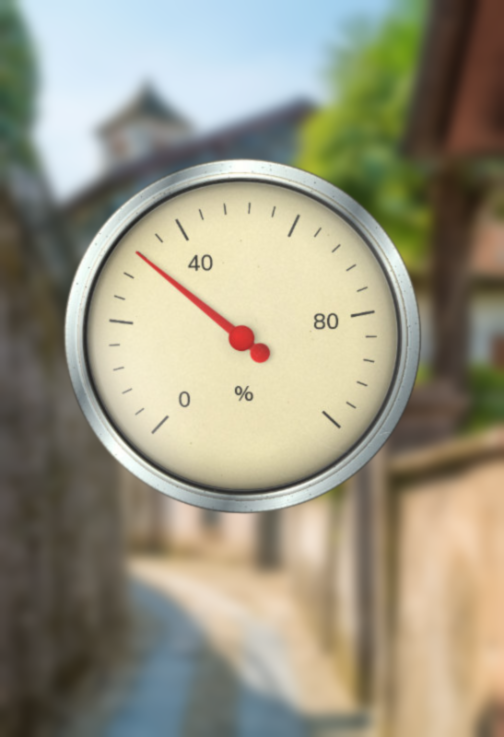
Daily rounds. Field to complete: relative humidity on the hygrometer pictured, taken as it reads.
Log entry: 32 %
